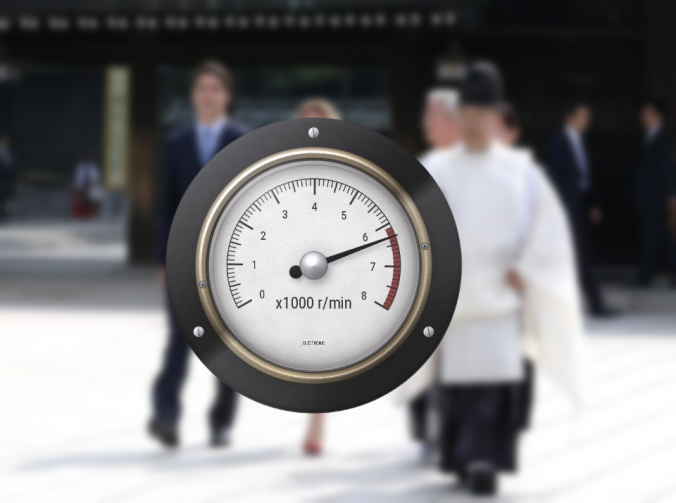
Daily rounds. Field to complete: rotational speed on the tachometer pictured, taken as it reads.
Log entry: 6300 rpm
